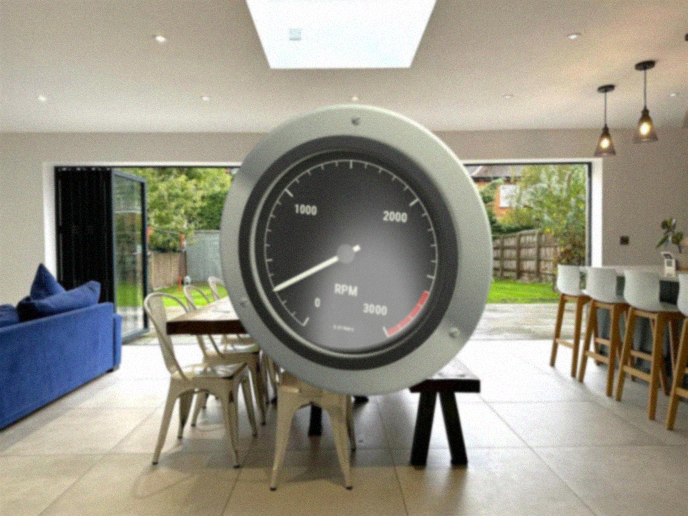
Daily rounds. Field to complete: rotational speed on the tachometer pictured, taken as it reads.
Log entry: 300 rpm
